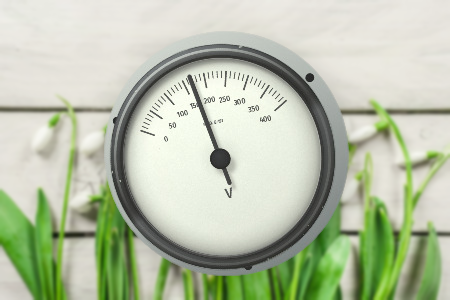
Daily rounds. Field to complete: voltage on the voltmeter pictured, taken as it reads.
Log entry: 170 V
